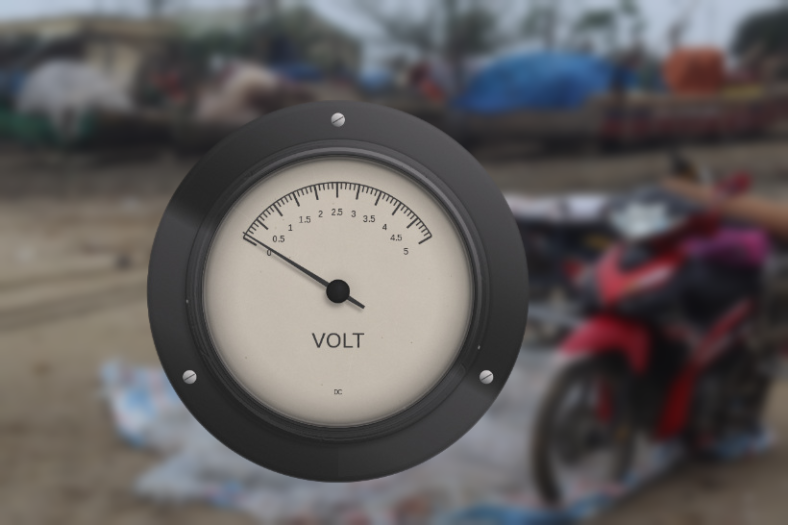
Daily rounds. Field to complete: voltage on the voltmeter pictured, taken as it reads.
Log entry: 0.1 V
